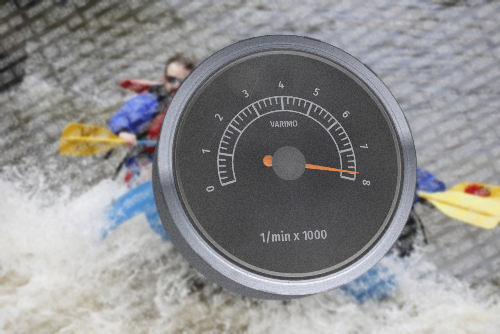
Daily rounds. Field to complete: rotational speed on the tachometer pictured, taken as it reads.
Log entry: 7800 rpm
